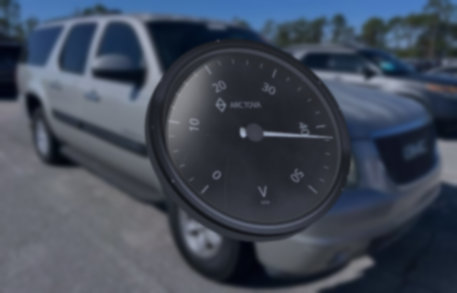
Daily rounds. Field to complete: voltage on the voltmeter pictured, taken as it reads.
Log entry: 42 V
